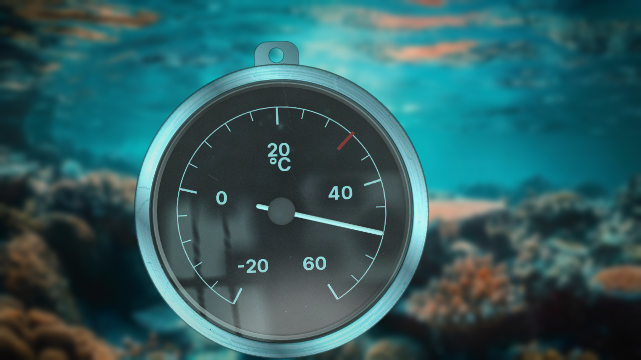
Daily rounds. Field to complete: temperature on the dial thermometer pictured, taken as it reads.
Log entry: 48 °C
